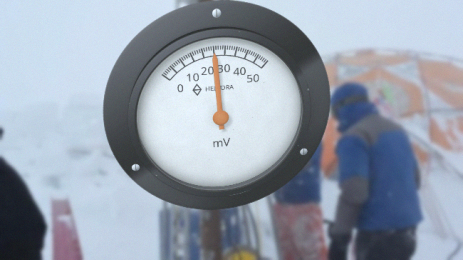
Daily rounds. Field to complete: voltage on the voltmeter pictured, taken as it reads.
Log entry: 25 mV
